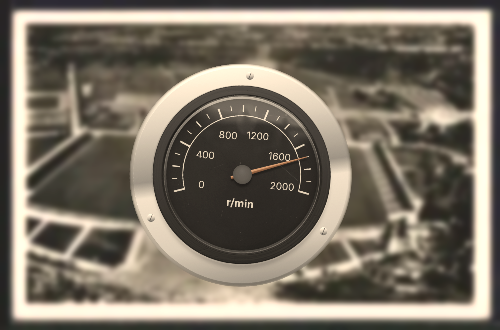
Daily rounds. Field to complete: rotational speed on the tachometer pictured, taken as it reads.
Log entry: 1700 rpm
